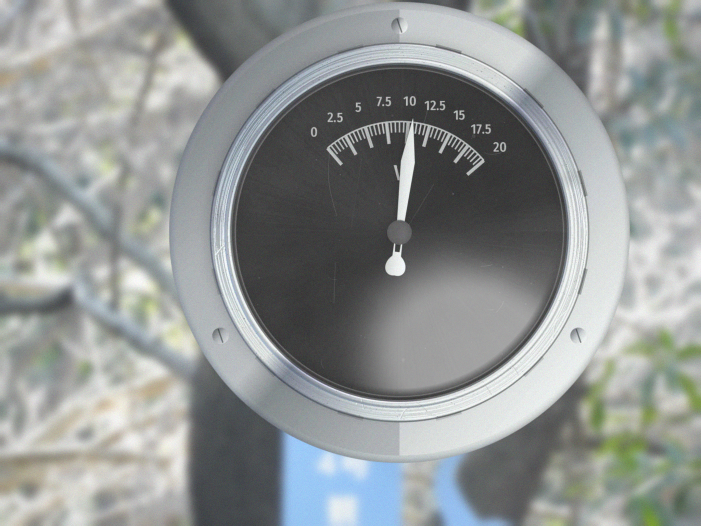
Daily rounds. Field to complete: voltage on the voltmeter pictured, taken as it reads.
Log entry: 10.5 V
